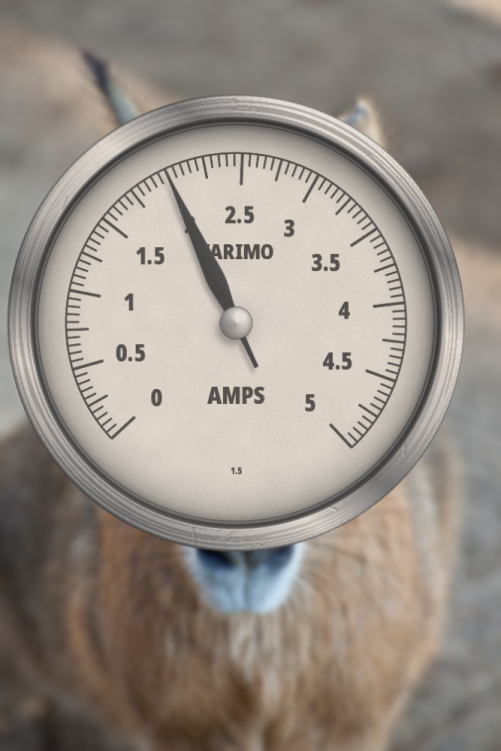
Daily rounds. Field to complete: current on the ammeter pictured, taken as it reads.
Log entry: 2 A
